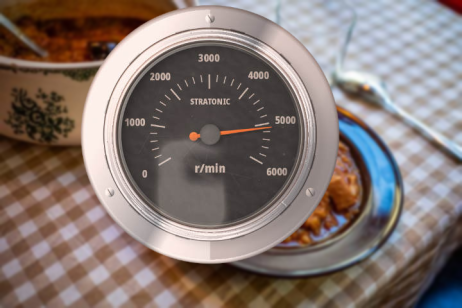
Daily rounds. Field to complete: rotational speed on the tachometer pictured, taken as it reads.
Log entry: 5100 rpm
